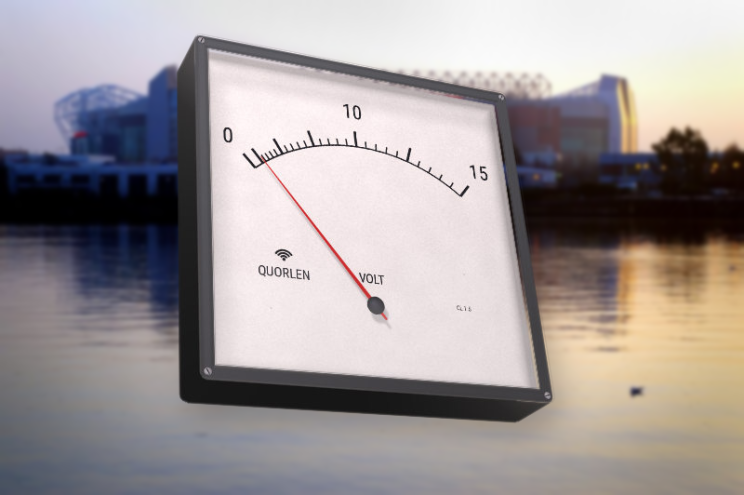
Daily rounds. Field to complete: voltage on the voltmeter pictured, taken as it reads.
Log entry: 2.5 V
